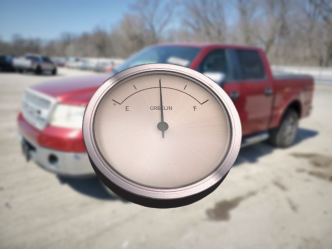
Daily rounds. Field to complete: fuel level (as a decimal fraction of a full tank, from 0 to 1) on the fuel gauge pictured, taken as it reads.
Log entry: 0.5
